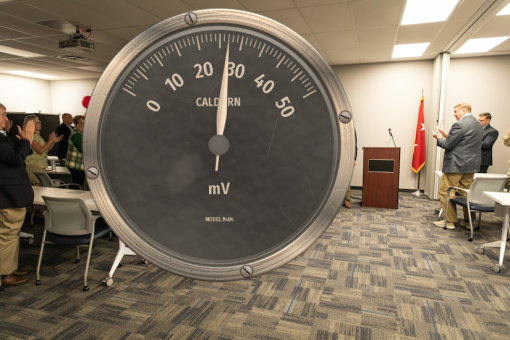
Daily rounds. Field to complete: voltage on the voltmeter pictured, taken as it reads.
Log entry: 27 mV
